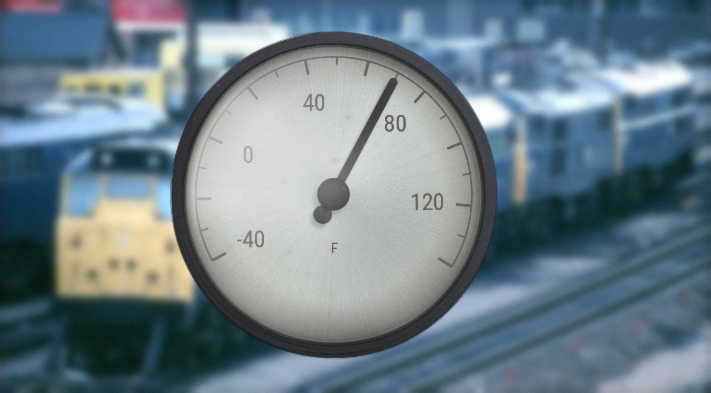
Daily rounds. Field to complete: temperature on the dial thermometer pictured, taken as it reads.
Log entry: 70 °F
